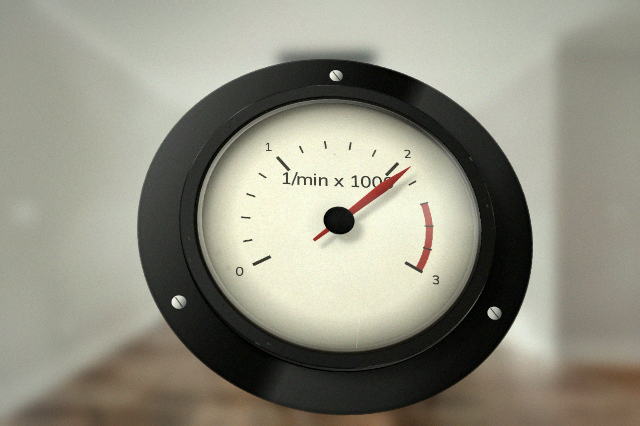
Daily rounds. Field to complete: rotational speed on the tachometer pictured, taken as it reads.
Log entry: 2100 rpm
